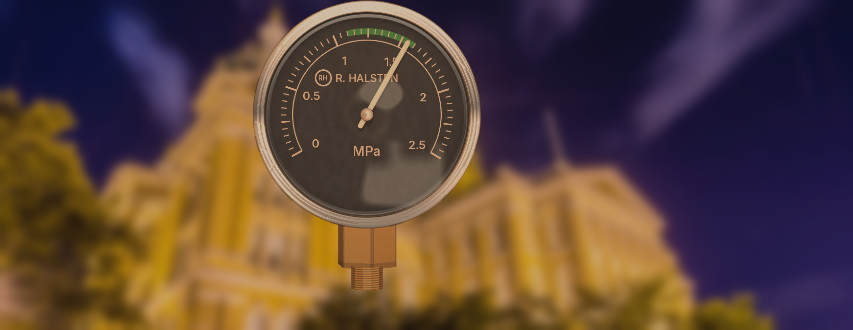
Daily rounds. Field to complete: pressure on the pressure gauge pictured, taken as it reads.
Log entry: 1.55 MPa
